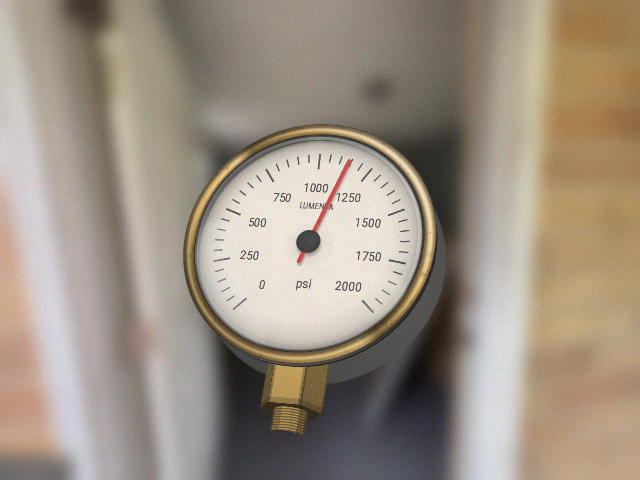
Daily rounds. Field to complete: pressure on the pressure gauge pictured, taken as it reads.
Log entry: 1150 psi
